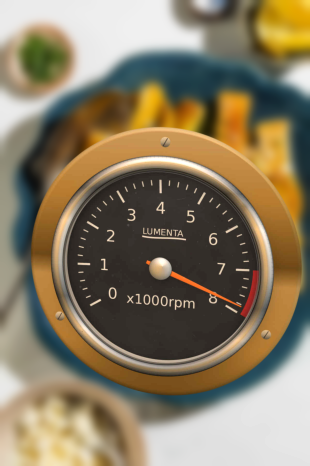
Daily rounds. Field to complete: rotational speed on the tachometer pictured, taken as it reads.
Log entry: 7800 rpm
